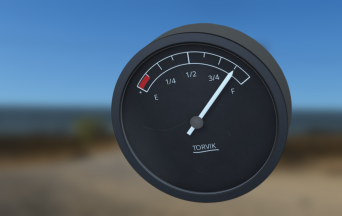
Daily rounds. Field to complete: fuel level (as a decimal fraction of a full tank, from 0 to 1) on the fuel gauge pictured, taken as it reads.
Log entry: 0.875
